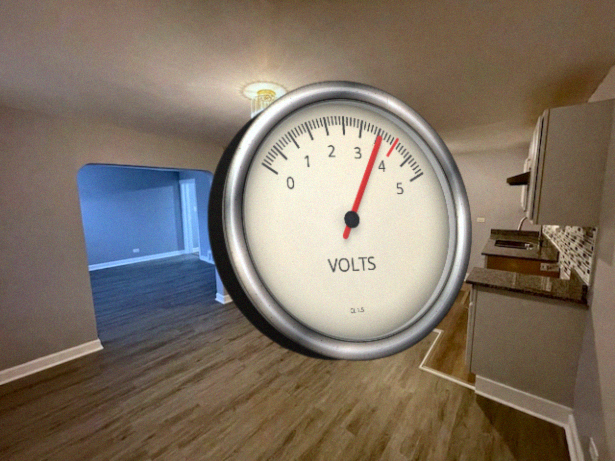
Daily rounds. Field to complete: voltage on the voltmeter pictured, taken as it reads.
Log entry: 3.5 V
